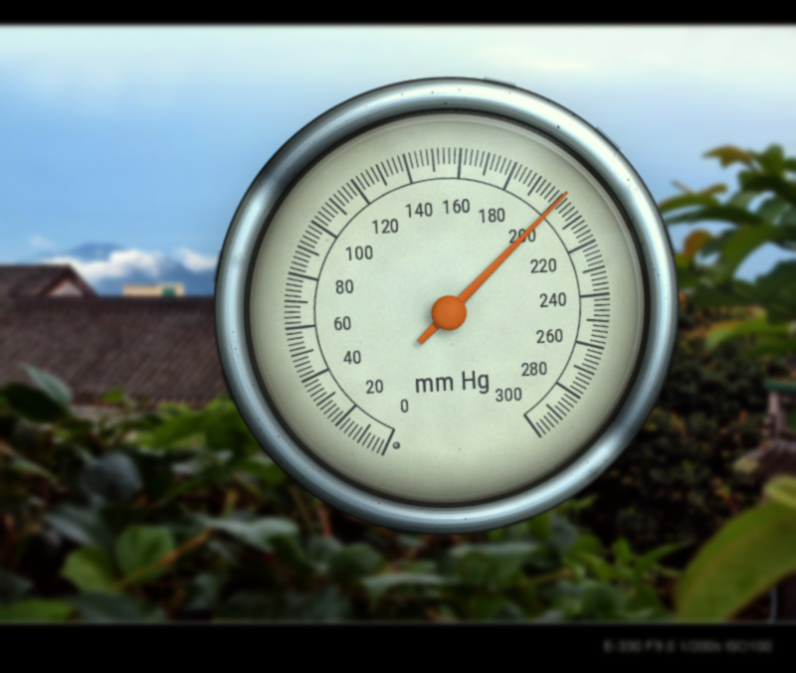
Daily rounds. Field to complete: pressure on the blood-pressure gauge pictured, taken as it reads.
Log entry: 200 mmHg
